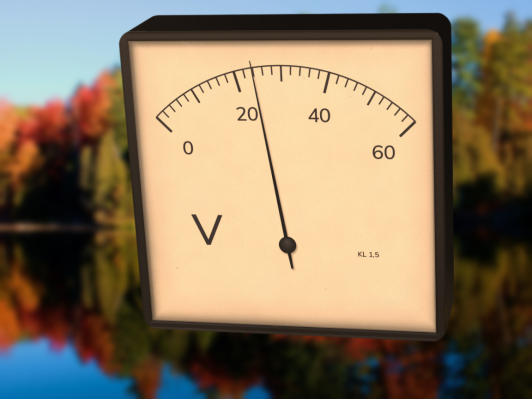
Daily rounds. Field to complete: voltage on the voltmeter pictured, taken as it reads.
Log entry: 24 V
